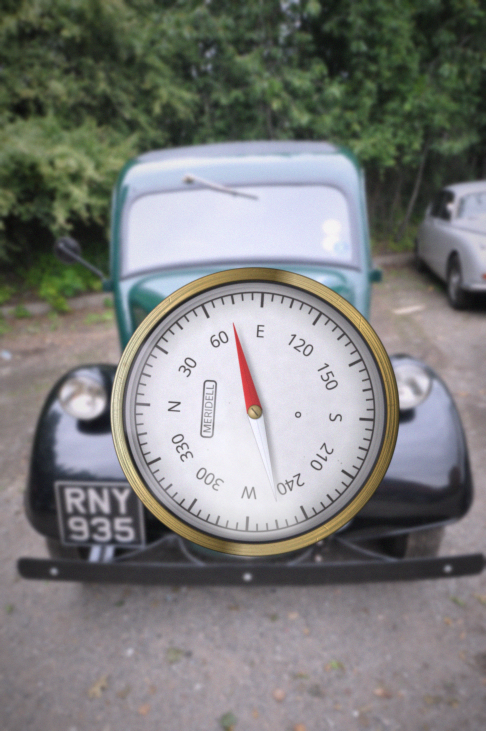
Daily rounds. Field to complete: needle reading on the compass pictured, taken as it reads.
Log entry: 72.5 °
